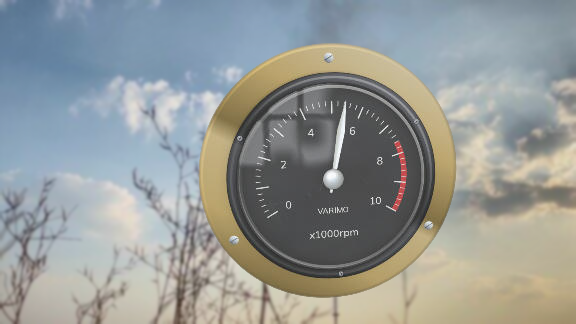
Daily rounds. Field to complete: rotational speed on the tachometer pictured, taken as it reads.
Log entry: 5400 rpm
